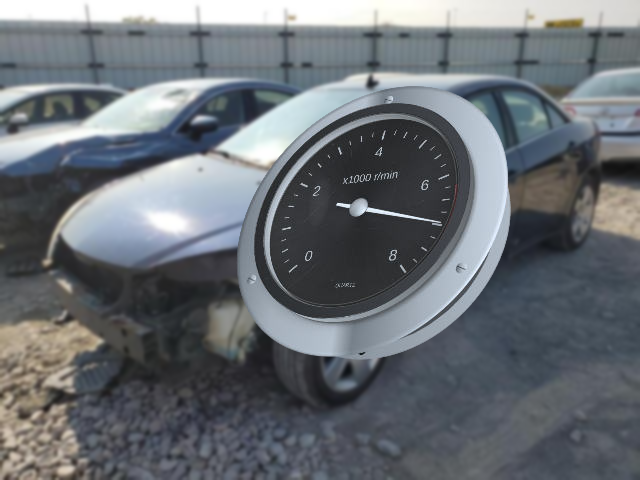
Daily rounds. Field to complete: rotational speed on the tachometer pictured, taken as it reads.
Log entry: 7000 rpm
